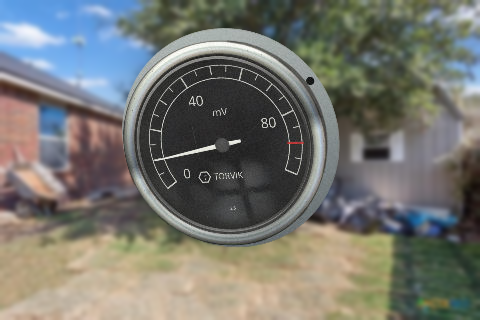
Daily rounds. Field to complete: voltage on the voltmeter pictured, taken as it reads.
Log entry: 10 mV
